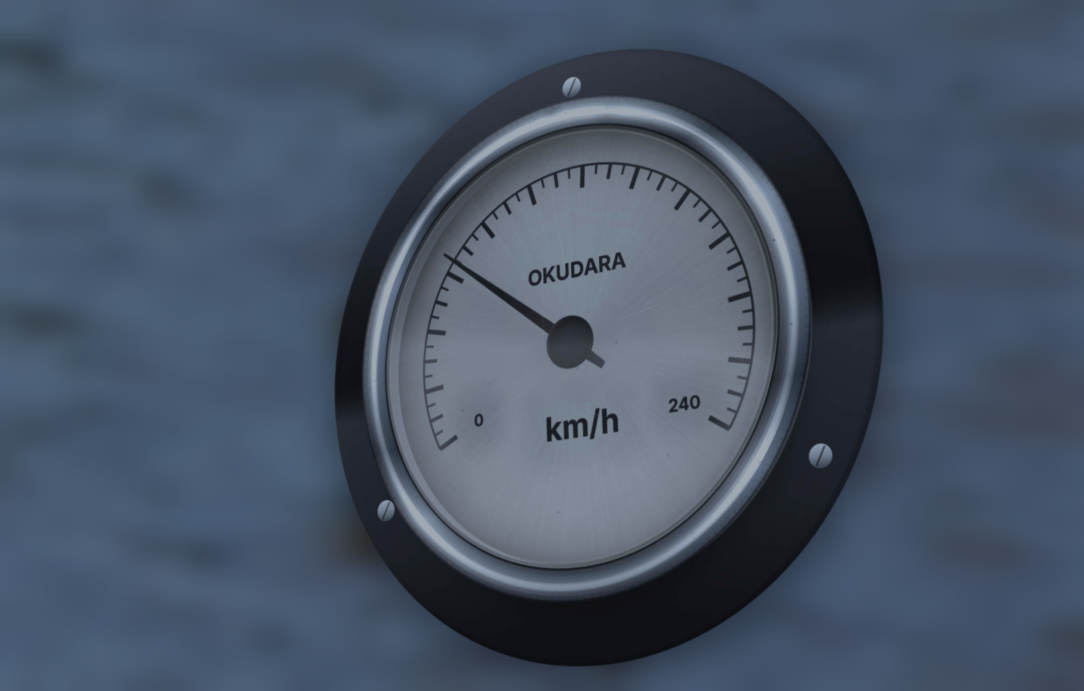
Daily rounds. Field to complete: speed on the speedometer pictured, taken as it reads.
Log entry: 65 km/h
